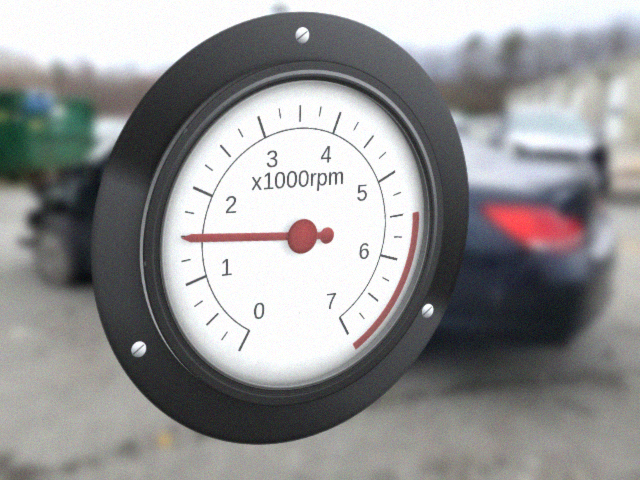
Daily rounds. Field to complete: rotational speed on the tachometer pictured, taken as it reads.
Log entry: 1500 rpm
